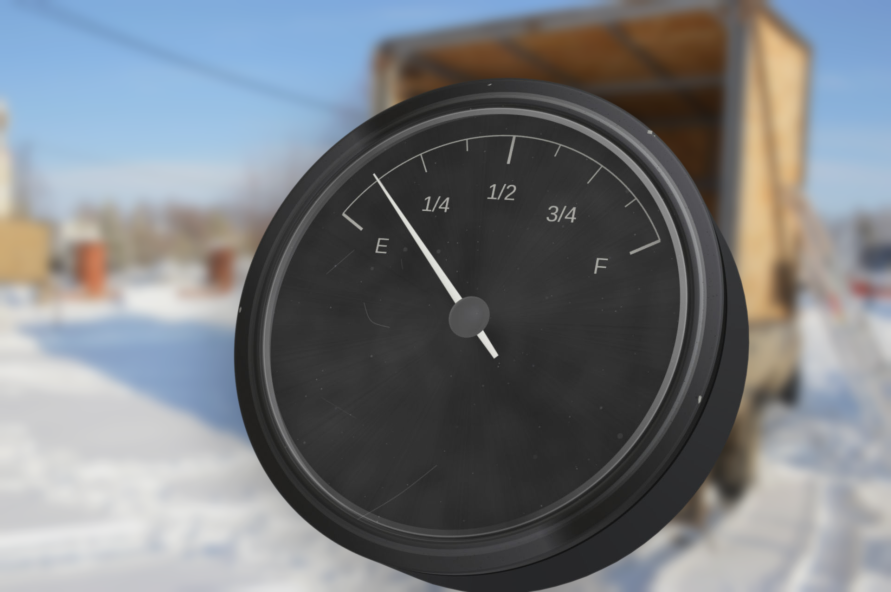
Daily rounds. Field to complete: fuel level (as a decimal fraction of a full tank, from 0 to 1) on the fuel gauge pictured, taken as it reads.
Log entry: 0.125
